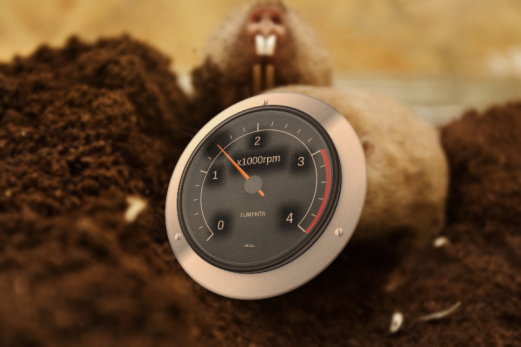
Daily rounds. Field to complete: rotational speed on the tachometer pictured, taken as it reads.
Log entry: 1400 rpm
